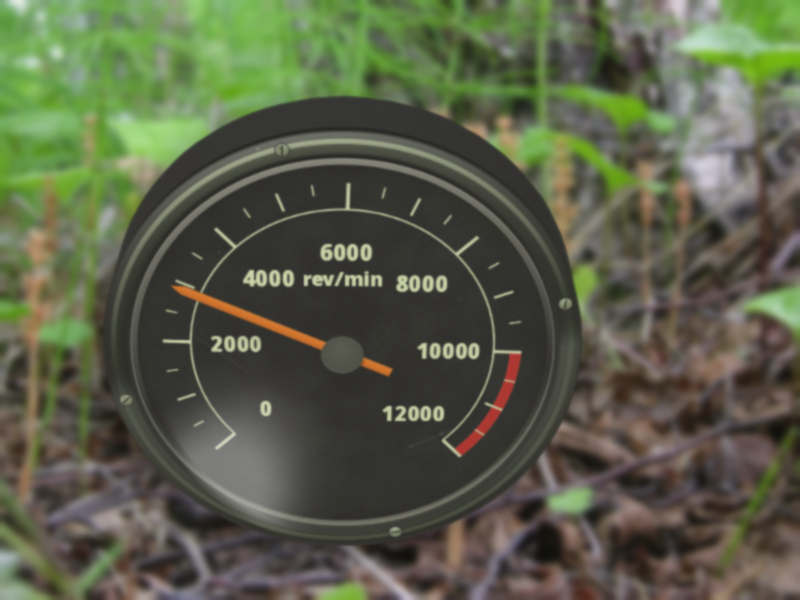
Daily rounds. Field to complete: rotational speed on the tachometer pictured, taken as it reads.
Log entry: 3000 rpm
